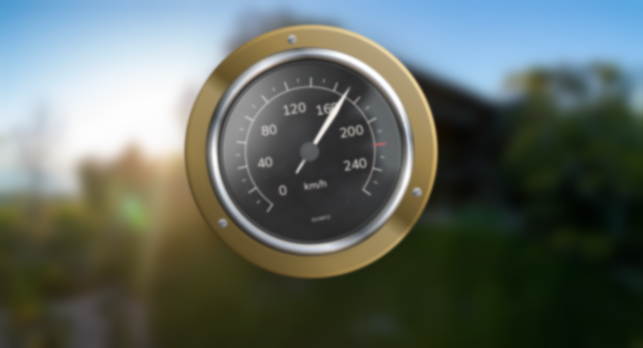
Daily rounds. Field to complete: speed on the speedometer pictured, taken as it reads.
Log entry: 170 km/h
